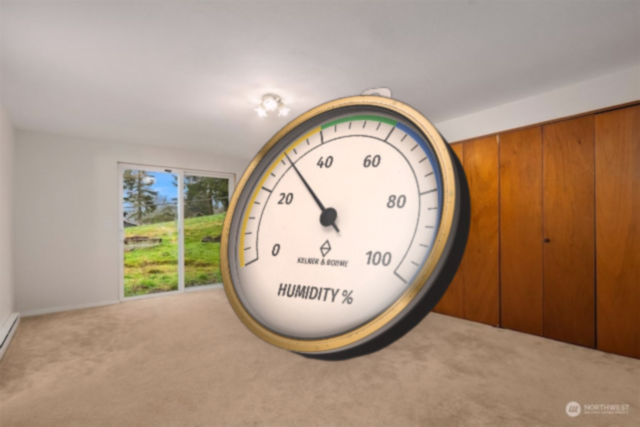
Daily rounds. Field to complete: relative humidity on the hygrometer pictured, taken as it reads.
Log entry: 30 %
